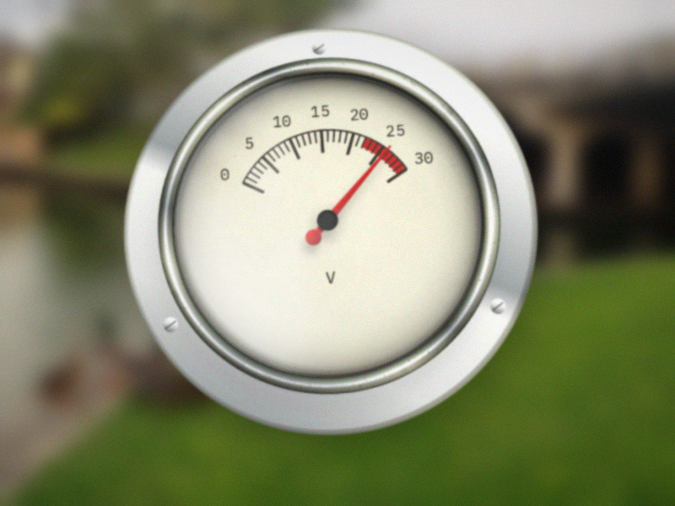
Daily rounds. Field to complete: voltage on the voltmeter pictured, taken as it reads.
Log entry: 26 V
